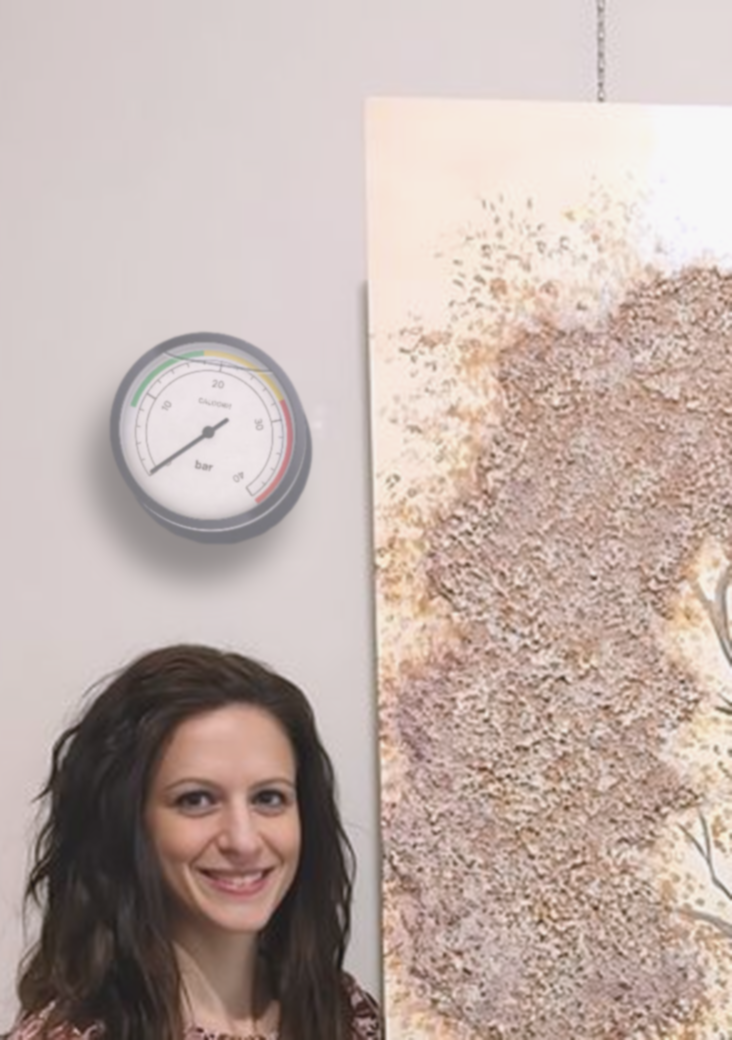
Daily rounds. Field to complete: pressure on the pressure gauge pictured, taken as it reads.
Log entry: 0 bar
